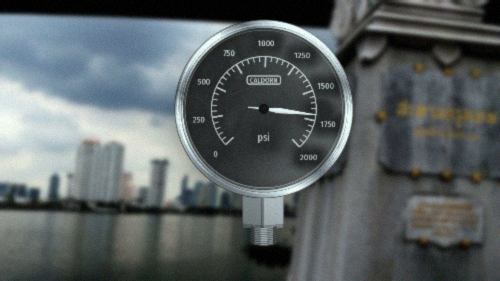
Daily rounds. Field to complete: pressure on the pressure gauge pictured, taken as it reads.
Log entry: 1700 psi
